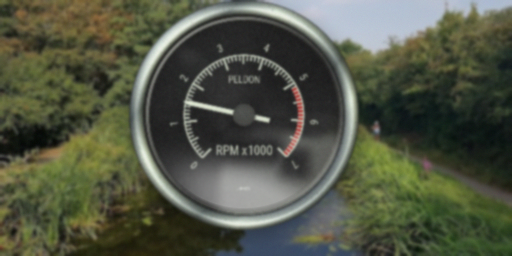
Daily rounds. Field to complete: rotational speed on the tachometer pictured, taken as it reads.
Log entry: 1500 rpm
